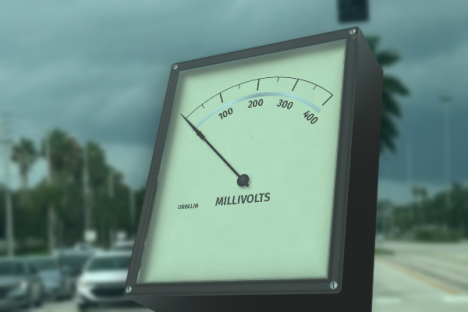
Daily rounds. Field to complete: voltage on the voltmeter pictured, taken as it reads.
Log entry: 0 mV
